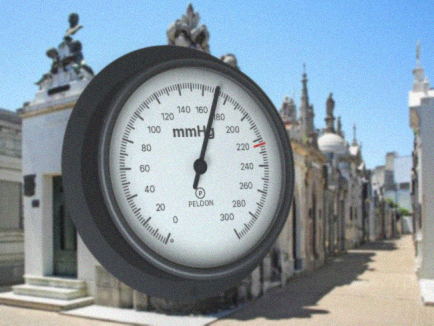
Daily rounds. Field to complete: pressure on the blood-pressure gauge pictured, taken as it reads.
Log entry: 170 mmHg
